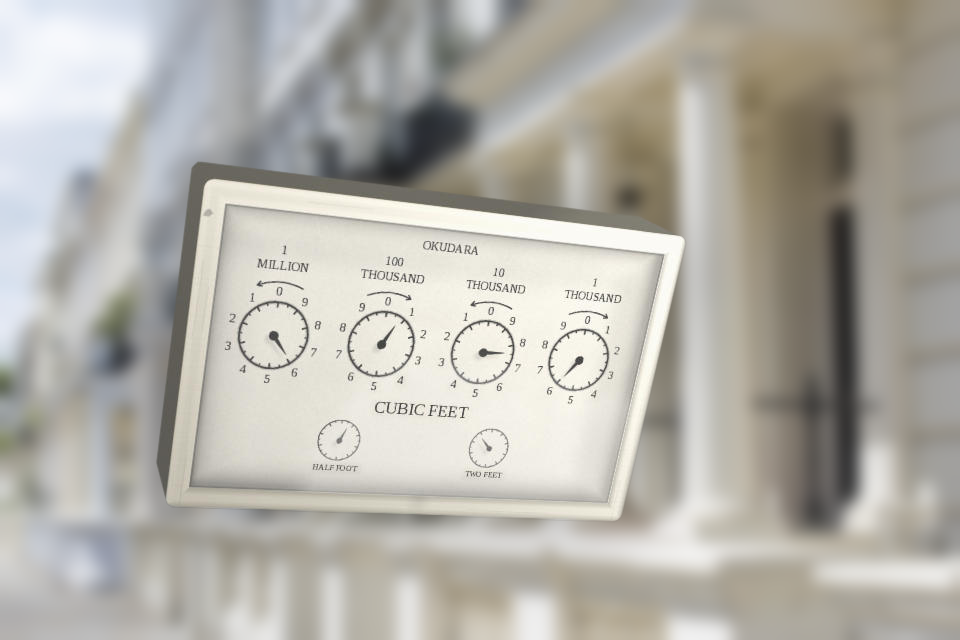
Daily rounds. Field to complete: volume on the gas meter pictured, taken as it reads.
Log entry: 607600 ft³
